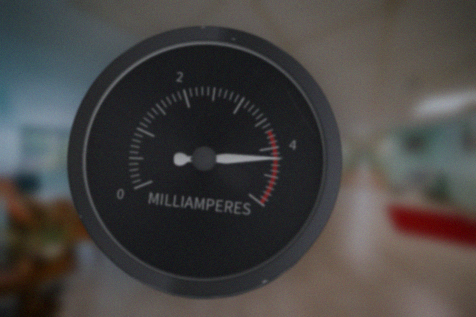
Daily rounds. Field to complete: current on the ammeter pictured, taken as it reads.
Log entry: 4.2 mA
